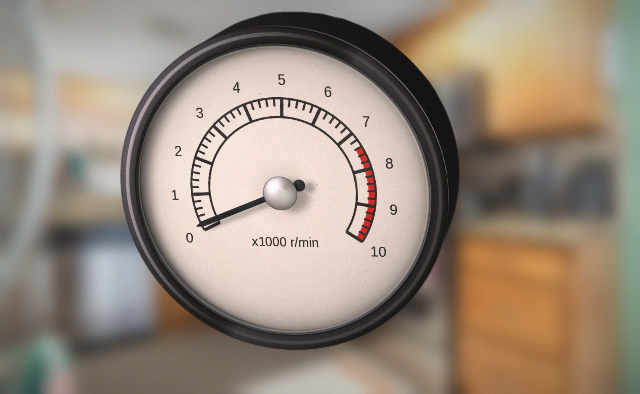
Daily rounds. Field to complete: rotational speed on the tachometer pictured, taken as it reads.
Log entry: 200 rpm
